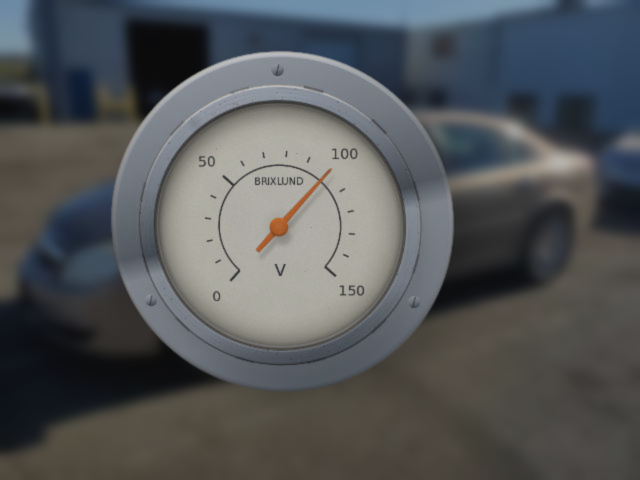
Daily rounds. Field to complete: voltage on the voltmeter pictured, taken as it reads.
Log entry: 100 V
